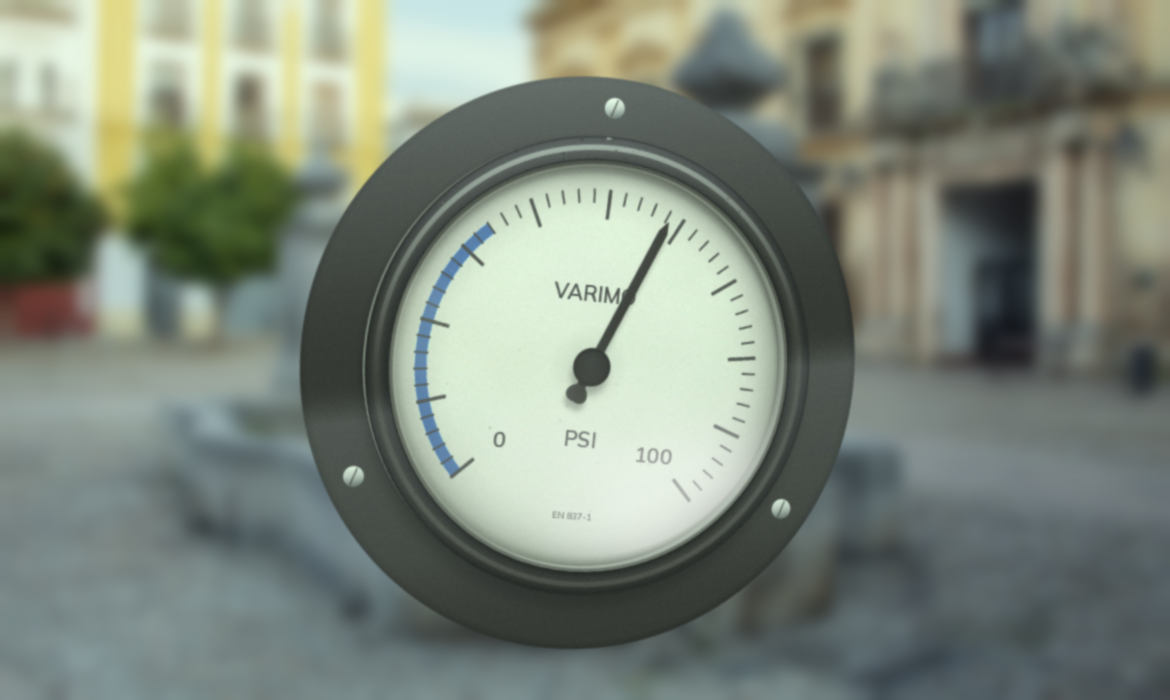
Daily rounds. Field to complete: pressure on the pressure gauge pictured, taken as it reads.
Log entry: 58 psi
